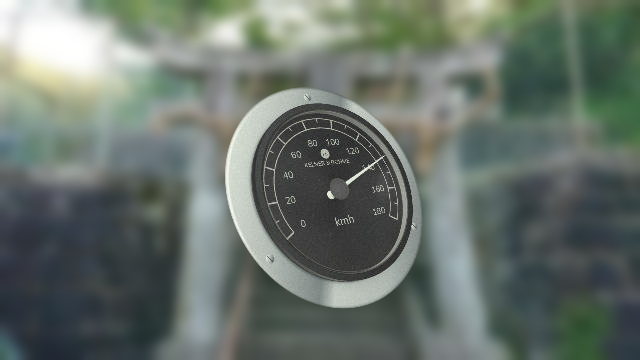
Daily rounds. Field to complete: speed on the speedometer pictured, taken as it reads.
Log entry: 140 km/h
